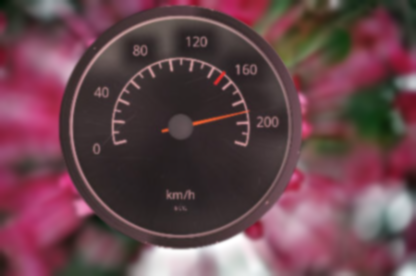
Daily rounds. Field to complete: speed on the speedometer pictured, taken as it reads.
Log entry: 190 km/h
